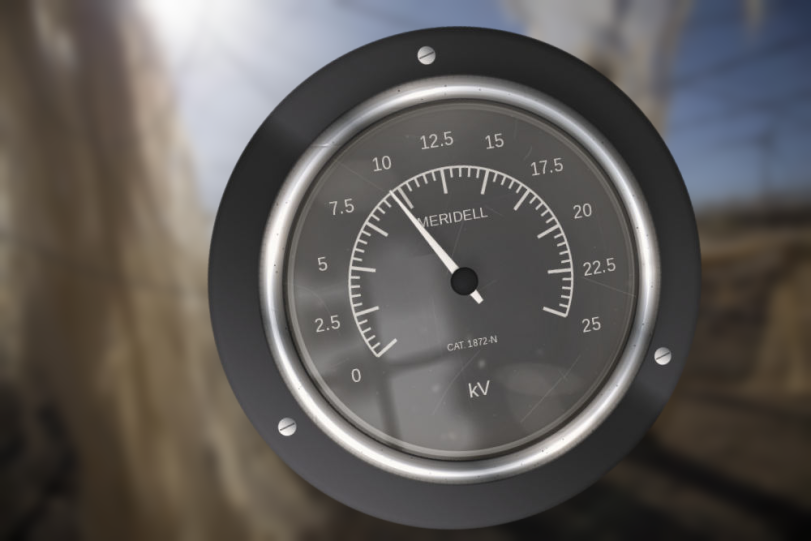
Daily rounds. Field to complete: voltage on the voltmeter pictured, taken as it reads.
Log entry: 9.5 kV
